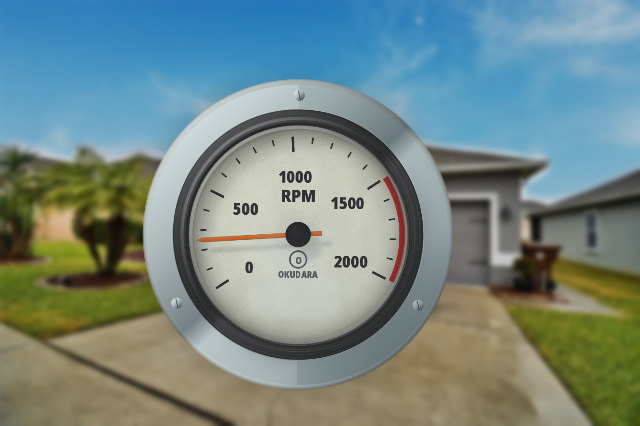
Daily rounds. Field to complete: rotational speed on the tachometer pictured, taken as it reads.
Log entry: 250 rpm
